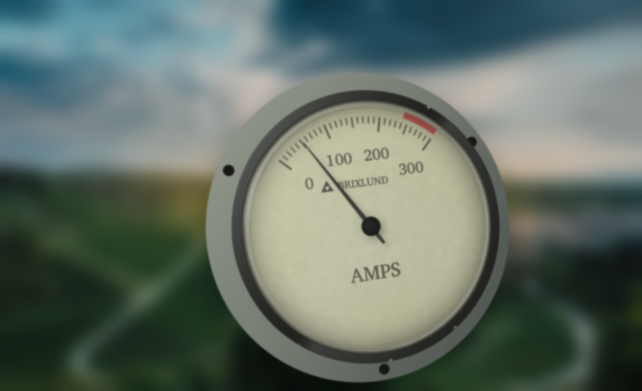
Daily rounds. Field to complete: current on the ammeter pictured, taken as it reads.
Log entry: 50 A
